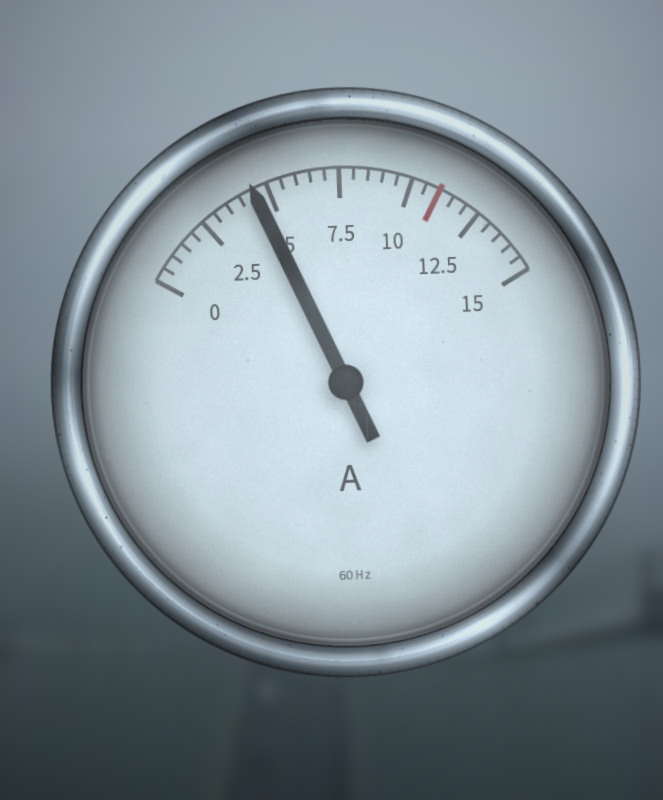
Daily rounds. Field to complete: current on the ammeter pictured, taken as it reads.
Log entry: 4.5 A
